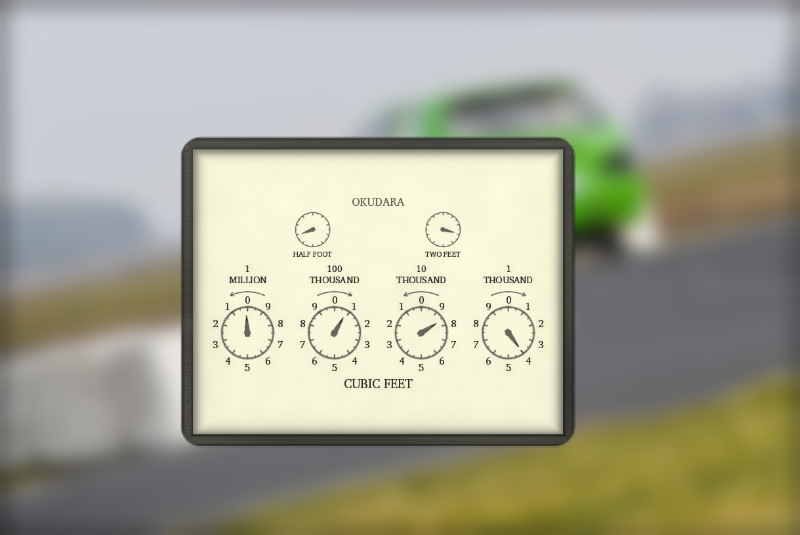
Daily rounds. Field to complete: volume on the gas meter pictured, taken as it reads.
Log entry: 8400 ft³
